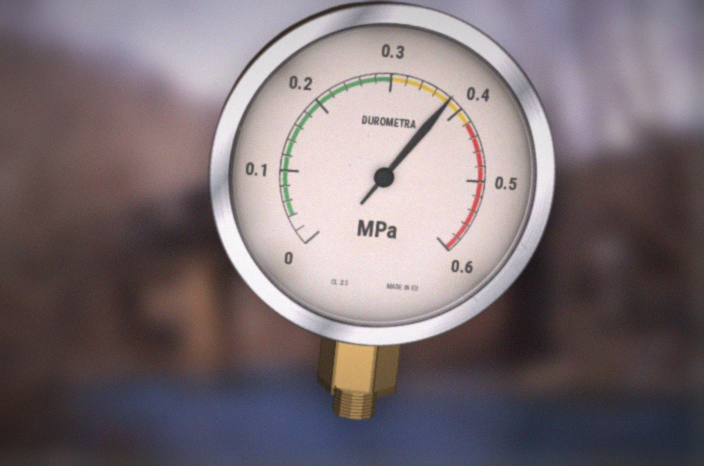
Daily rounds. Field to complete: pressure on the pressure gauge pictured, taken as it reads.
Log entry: 0.38 MPa
